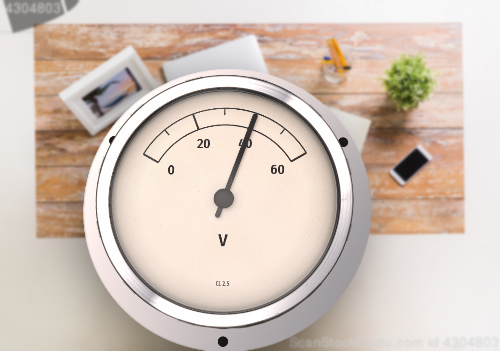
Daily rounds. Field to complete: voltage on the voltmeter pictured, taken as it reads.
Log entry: 40 V
